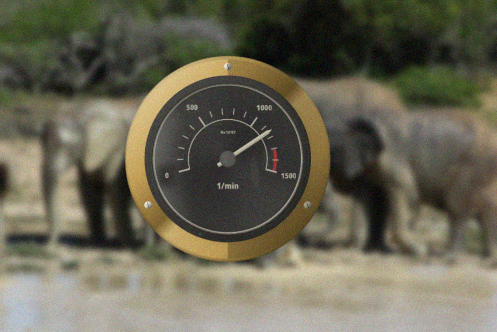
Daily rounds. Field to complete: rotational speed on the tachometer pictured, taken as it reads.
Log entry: 1150 rpm
